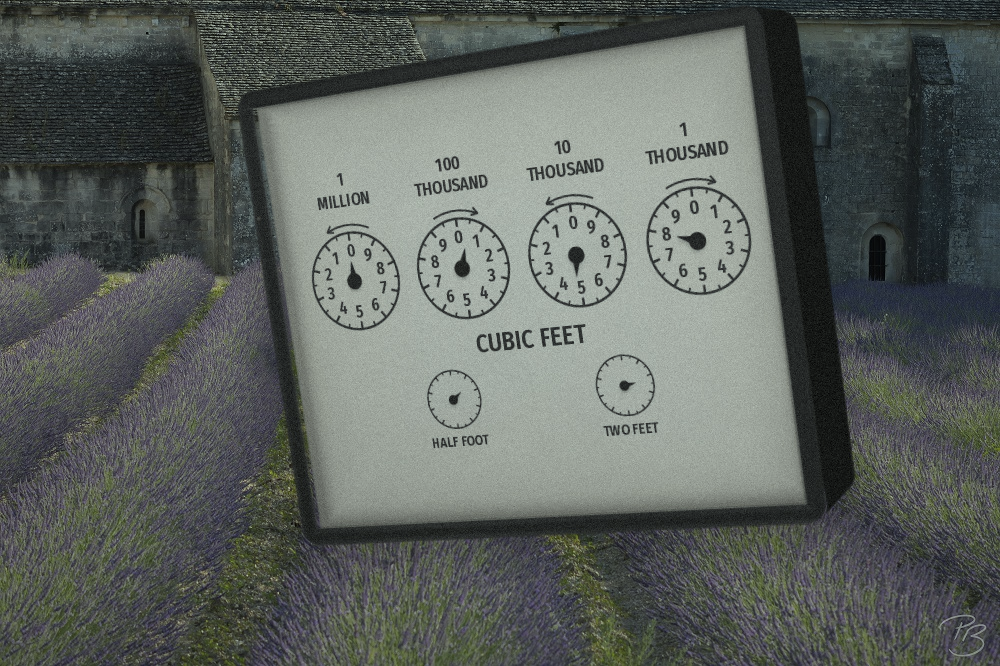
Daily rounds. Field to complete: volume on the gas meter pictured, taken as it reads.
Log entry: 4800 ft³
